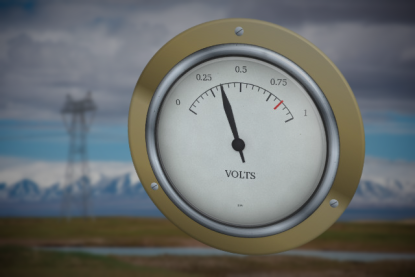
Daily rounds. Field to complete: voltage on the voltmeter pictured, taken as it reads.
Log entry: 0.35 V
